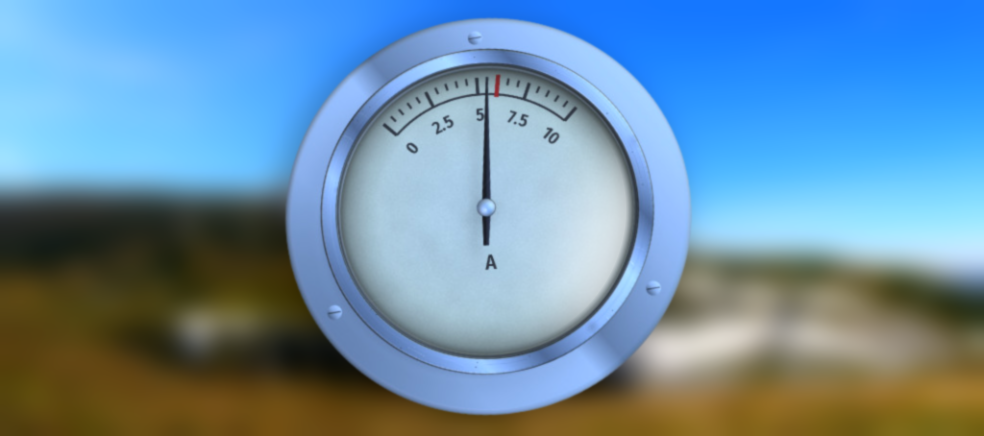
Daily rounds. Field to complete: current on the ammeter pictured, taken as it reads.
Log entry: 5.5 A
